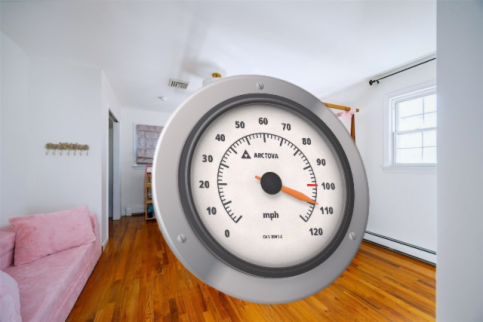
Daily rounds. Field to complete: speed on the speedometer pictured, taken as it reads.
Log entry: 110 mph
